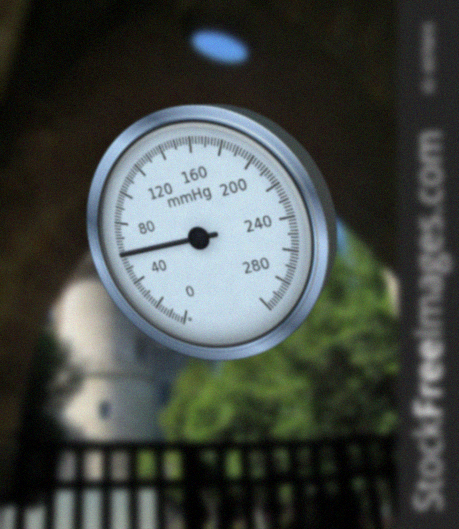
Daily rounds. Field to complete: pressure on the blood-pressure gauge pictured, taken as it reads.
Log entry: 60 mmHg
